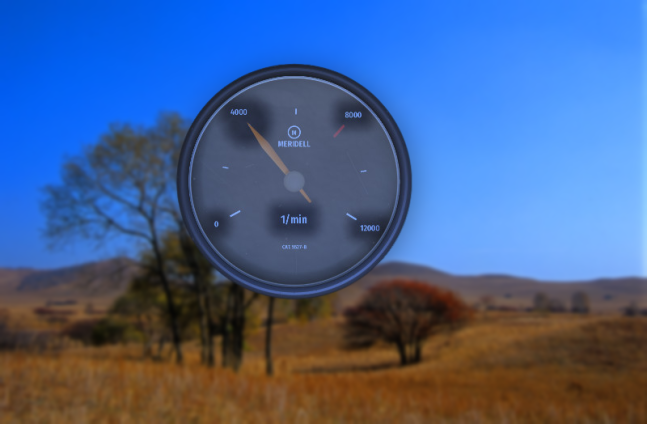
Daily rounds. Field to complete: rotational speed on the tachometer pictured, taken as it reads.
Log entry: 4000 rpm
